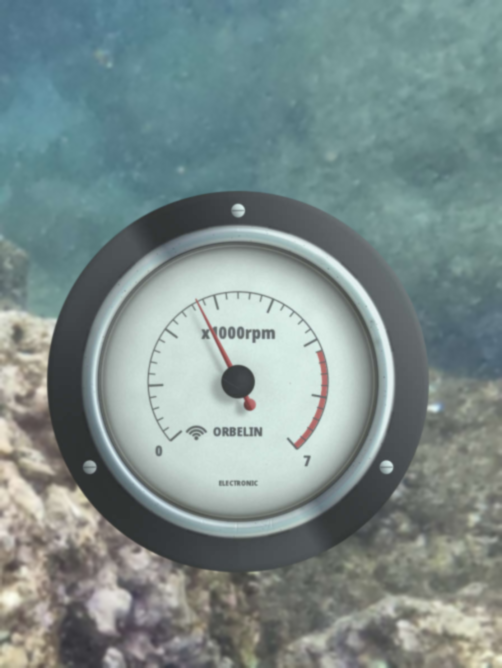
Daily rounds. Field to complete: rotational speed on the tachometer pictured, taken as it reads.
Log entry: 2700 rpm
